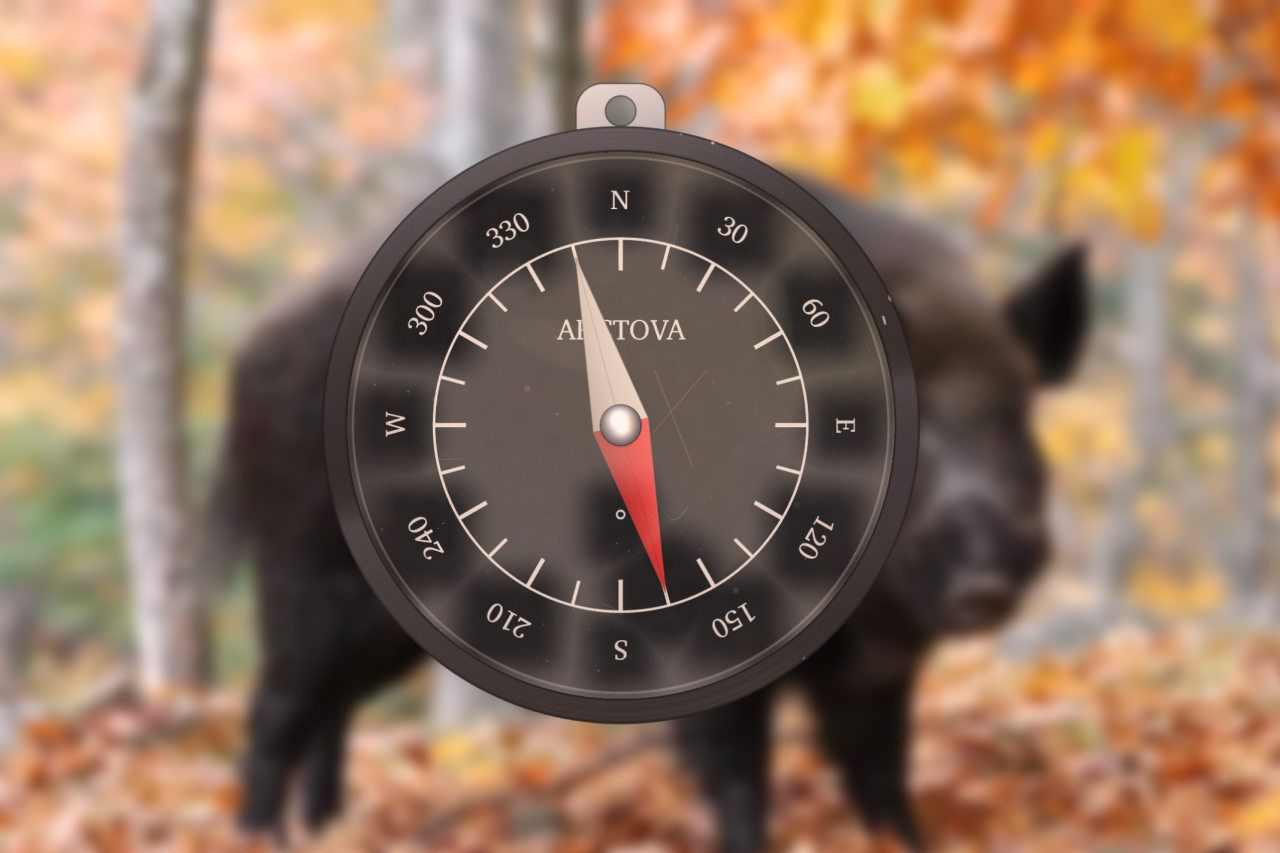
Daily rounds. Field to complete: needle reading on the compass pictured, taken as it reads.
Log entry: 165 °
